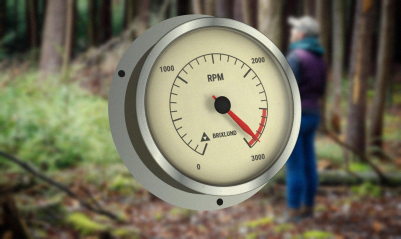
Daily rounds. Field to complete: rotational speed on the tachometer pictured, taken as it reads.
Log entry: 2900 rpm
